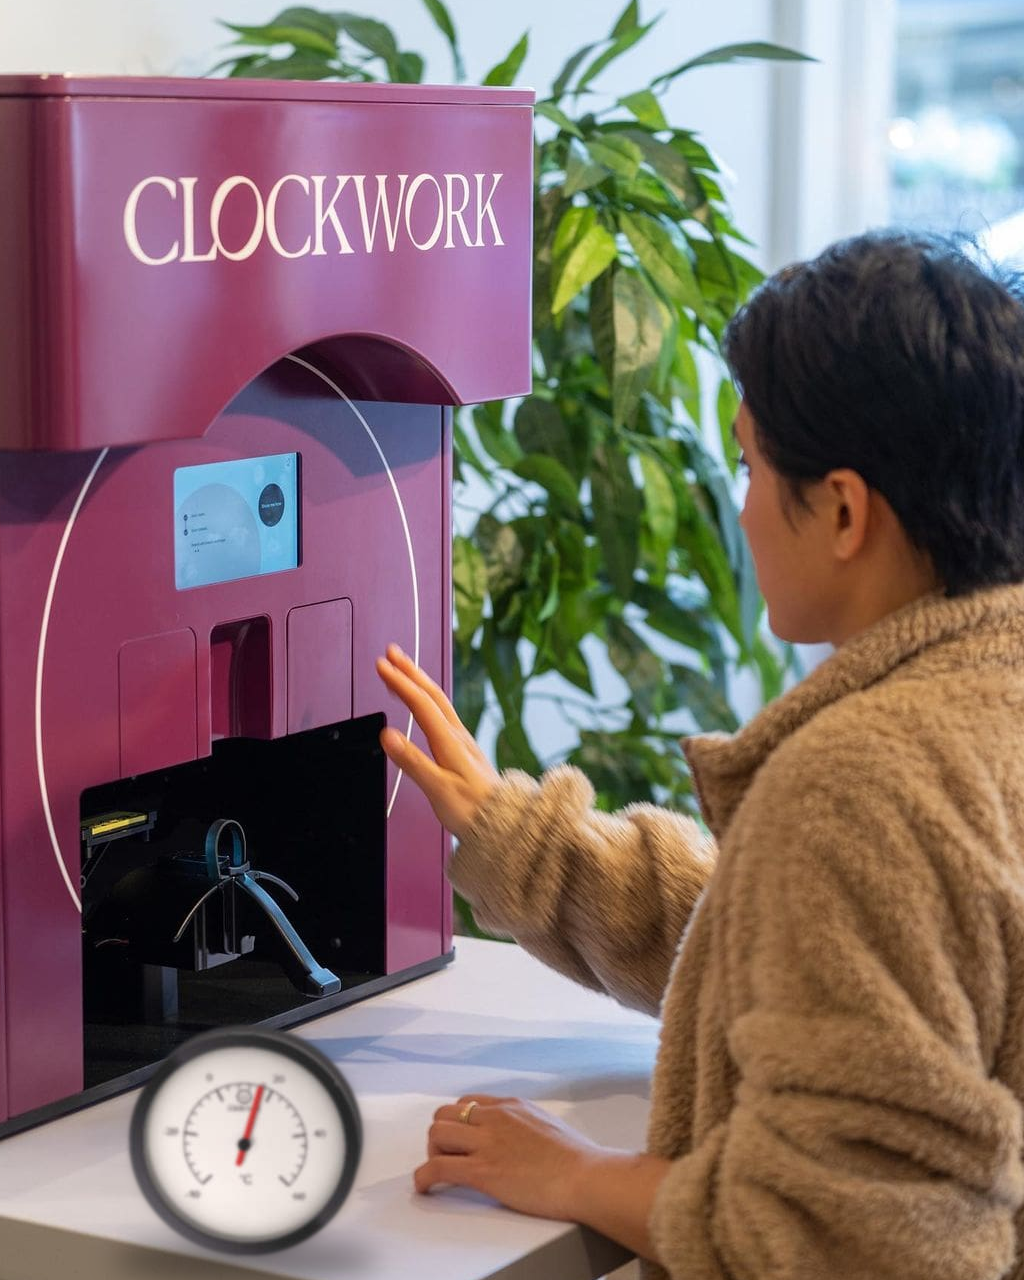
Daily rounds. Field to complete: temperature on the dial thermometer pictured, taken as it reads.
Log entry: 16 °C
